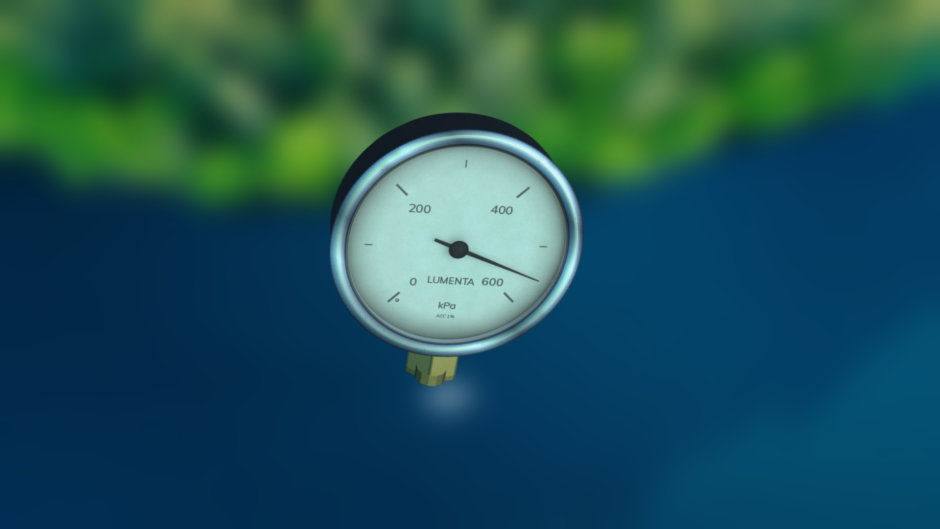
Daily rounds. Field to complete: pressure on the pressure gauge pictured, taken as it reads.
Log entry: 550 kPa
